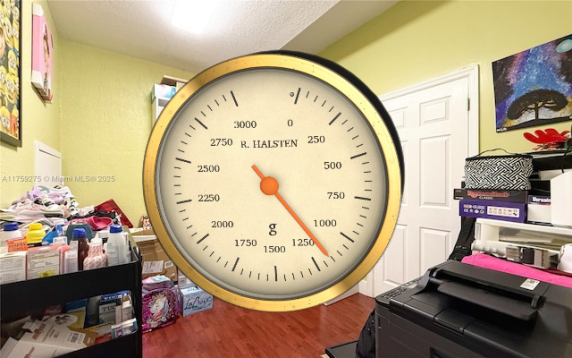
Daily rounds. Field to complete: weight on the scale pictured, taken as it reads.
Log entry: 1150 g
